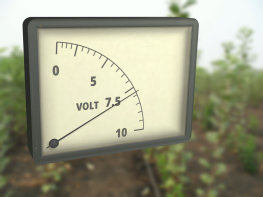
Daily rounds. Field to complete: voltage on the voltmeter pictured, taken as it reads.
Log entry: 7.75 V
